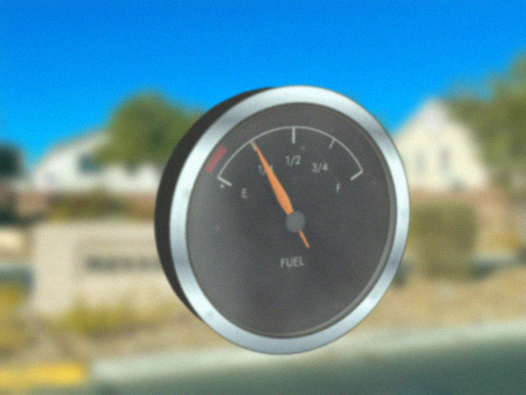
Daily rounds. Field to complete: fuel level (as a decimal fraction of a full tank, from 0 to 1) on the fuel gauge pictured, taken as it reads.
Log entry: 0.25
